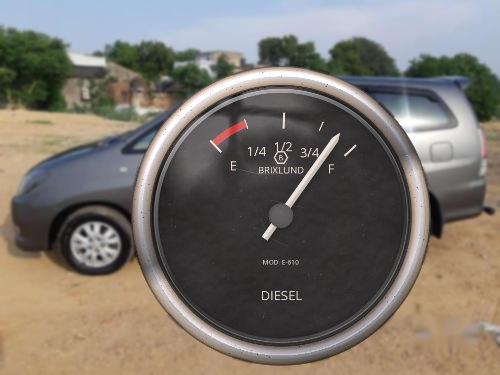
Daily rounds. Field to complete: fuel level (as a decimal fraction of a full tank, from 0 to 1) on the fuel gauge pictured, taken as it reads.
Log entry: 0.875
